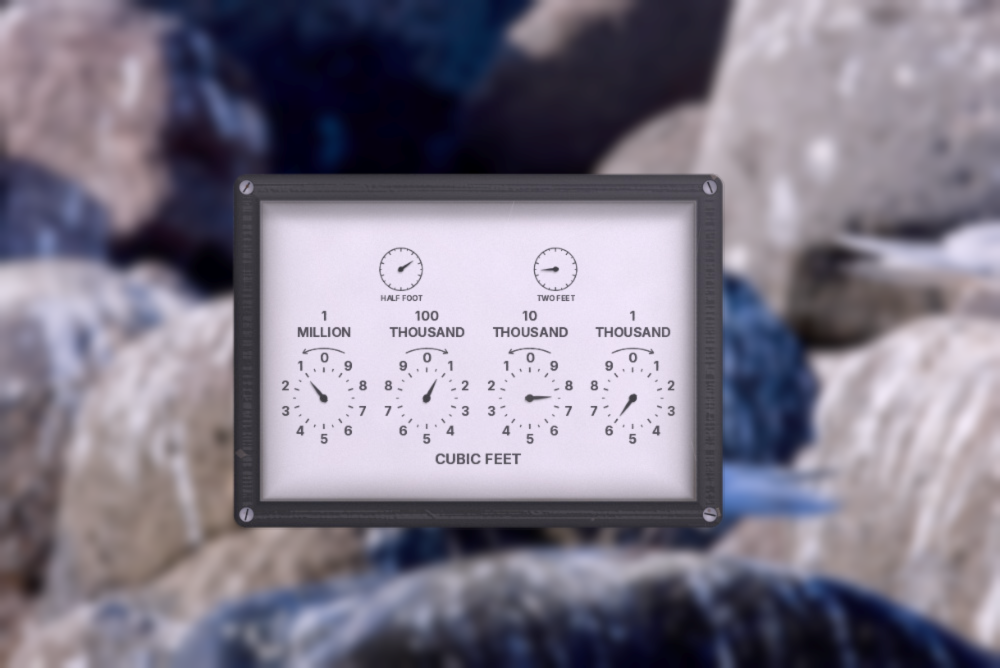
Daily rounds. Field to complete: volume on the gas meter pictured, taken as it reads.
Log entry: 107600 ft³
